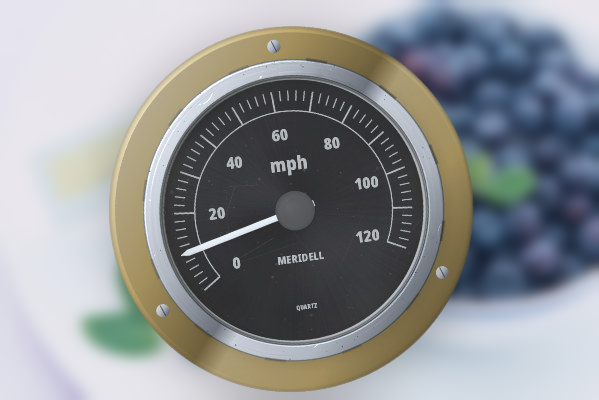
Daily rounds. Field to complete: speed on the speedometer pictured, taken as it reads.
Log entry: 10 mph
